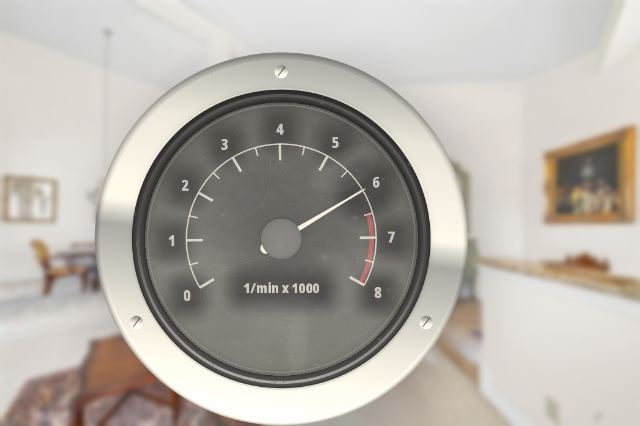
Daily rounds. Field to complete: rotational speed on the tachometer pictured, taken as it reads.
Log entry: 6000 rpm
